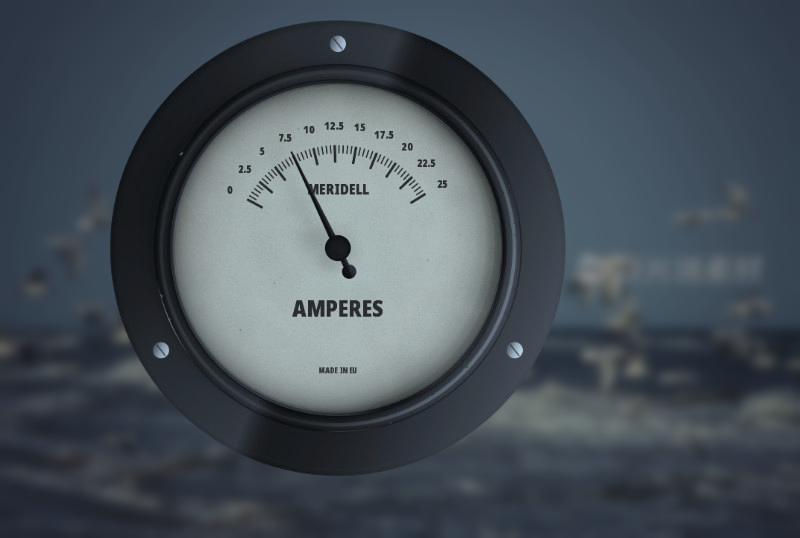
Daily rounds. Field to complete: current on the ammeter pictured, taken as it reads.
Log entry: 7.5 A
